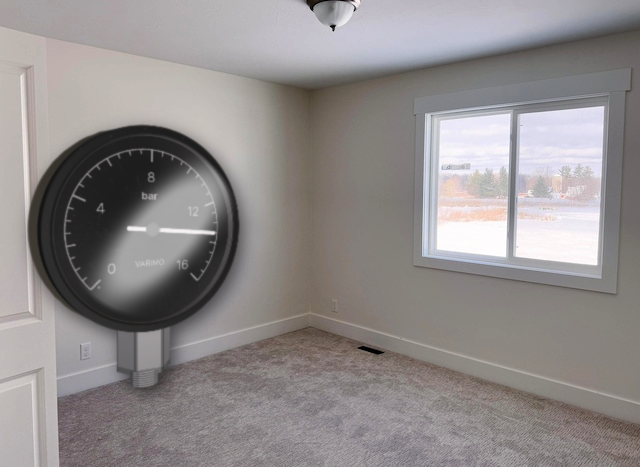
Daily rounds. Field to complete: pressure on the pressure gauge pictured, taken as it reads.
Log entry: 13.5 bar
